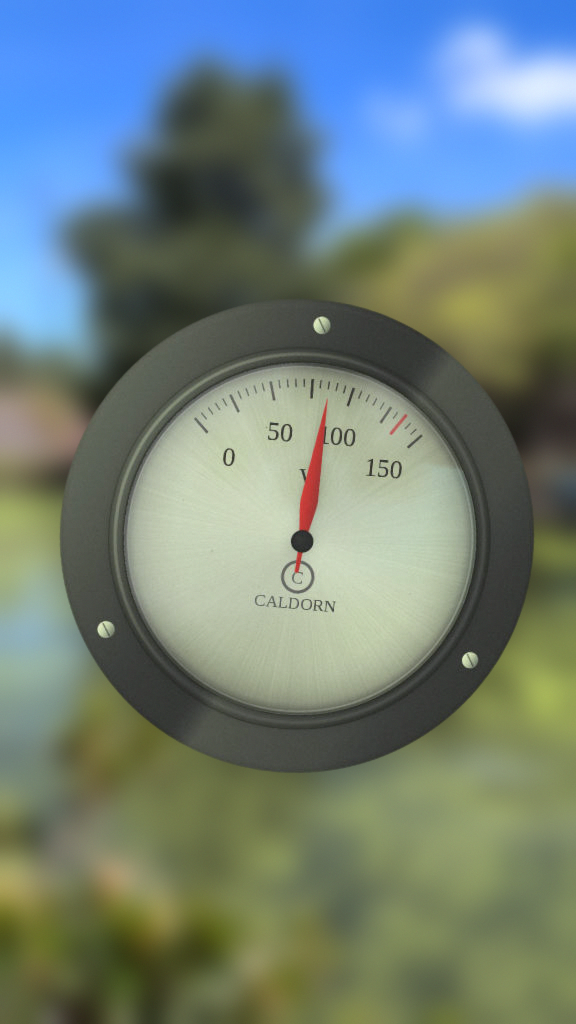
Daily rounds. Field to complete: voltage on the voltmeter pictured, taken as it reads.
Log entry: 85 V
